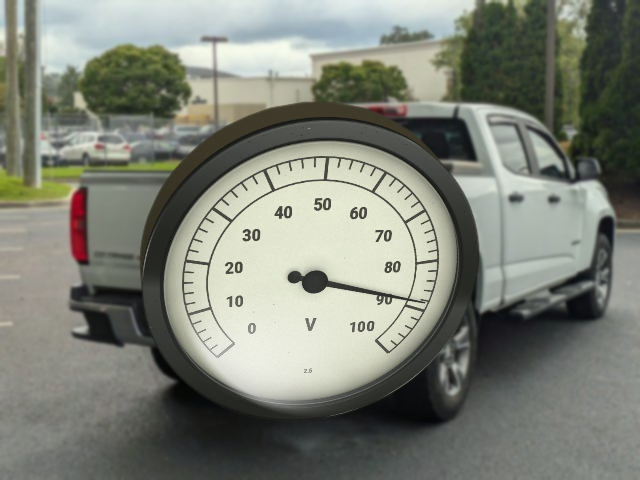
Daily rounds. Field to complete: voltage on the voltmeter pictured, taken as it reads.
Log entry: 88 V
